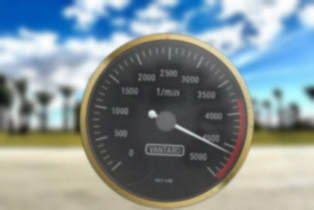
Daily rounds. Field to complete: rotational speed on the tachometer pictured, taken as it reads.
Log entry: 4600 rpm
